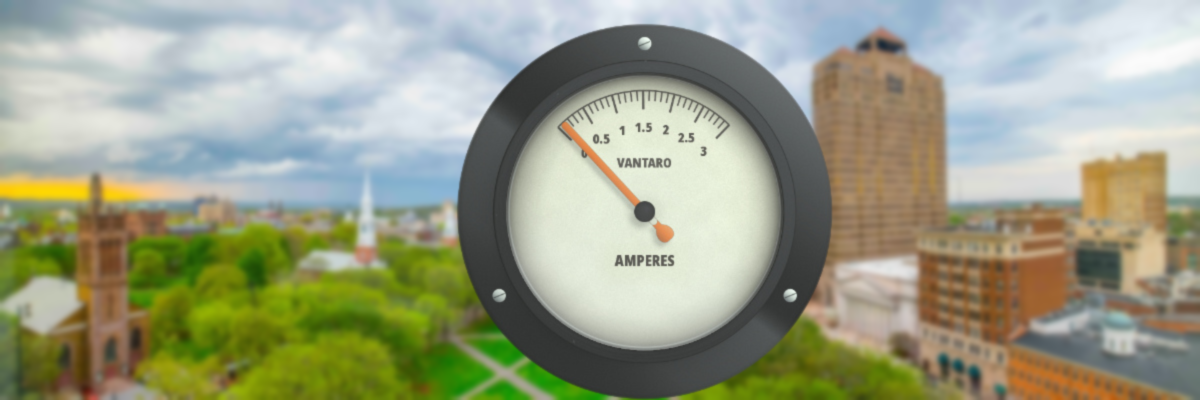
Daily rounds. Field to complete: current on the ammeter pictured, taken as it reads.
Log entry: 0.1 A
